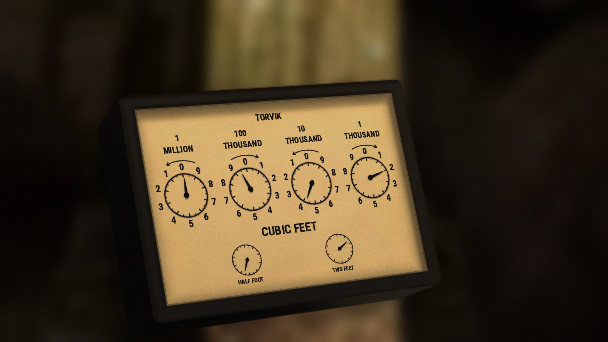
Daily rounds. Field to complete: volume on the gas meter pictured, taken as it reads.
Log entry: 994200 ft³
